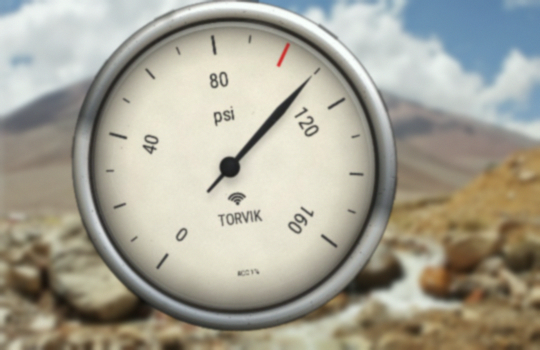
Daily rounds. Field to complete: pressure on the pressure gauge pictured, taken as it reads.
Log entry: 110 psi
